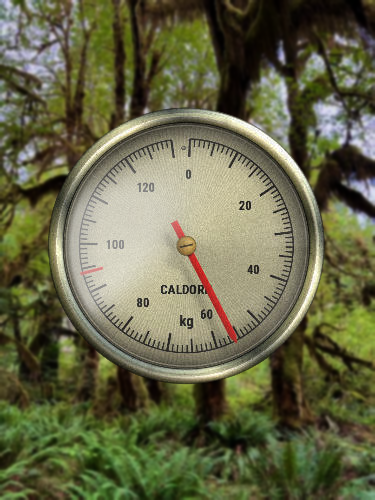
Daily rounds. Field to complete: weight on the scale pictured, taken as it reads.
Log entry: 56 kg
